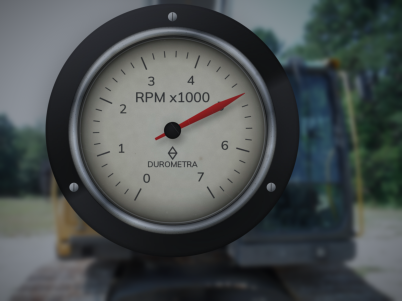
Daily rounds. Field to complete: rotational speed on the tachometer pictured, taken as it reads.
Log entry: 5000 rpm
